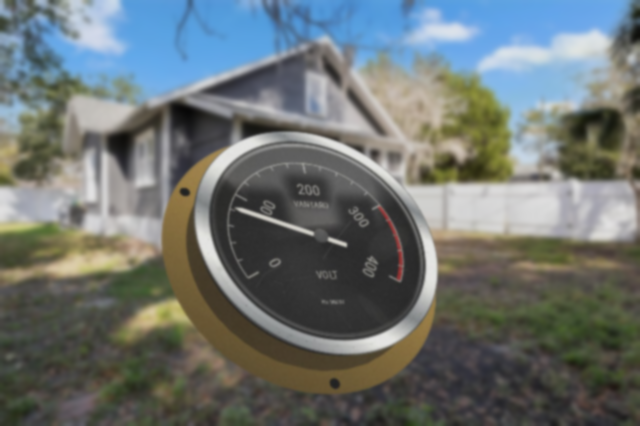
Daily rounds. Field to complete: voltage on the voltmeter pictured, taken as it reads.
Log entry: 80 V
